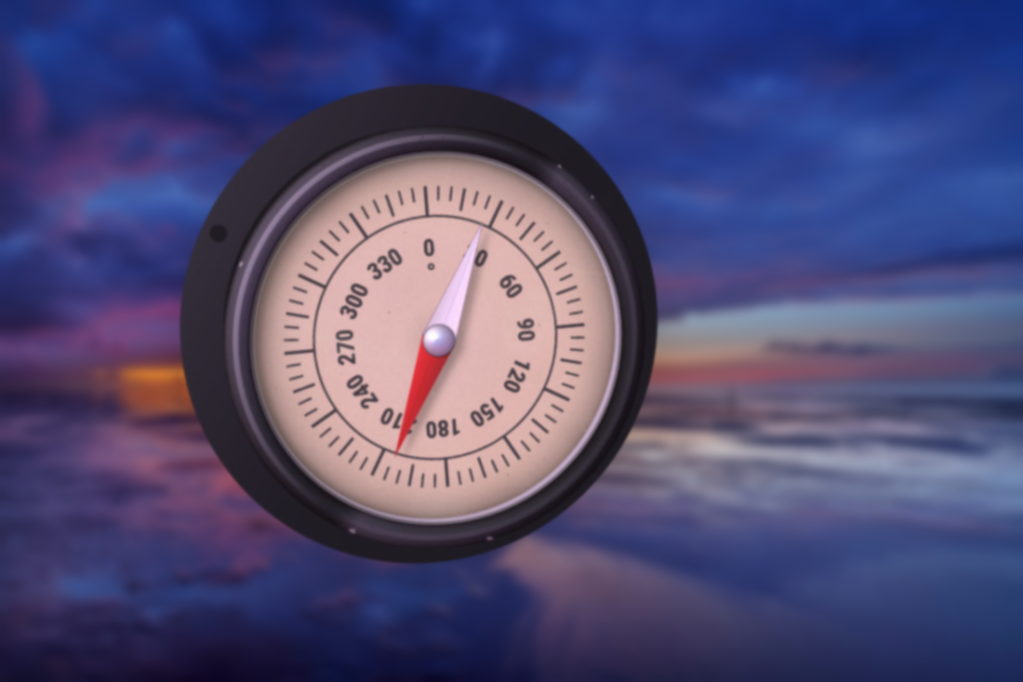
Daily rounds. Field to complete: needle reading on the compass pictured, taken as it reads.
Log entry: 205 °
